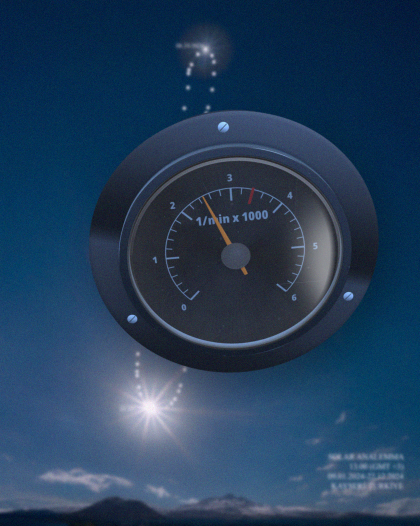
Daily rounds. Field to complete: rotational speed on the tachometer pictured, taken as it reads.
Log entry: 2500 rpm
